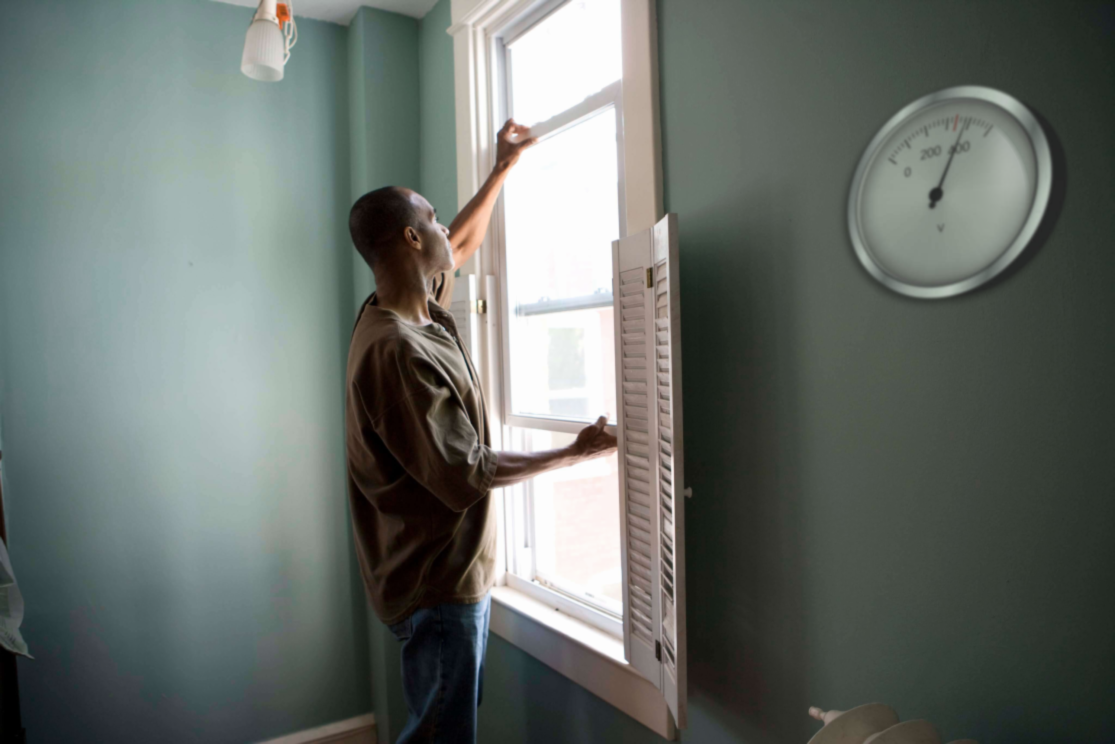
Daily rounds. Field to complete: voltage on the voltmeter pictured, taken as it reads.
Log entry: 400 V
